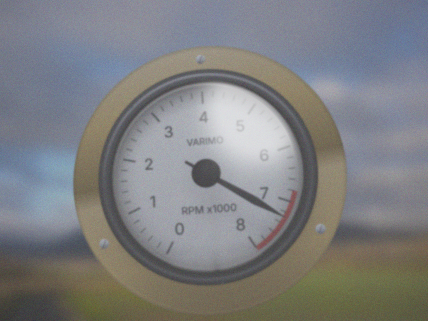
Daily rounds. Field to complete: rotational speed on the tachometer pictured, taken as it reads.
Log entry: 7300 rpm
